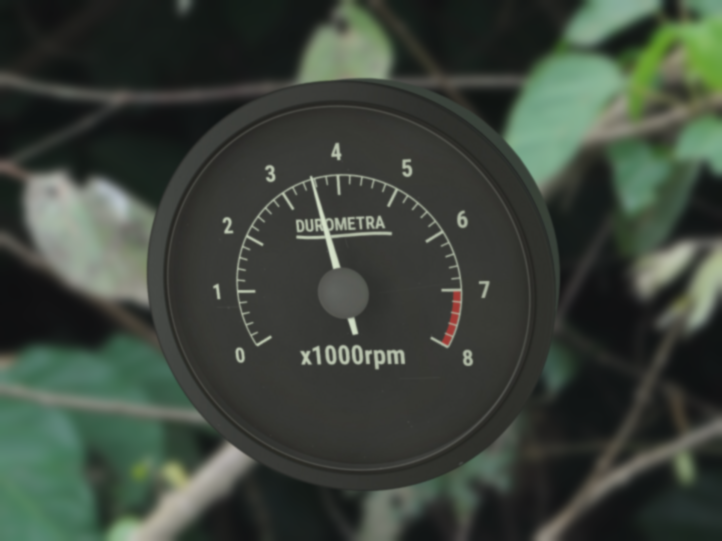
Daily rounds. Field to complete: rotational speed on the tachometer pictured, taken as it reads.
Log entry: 3600 rpm
